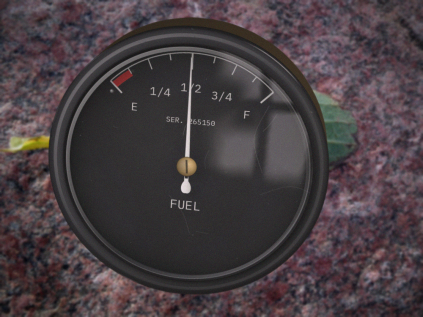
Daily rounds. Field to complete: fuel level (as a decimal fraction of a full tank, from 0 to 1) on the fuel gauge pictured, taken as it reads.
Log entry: 0.5
